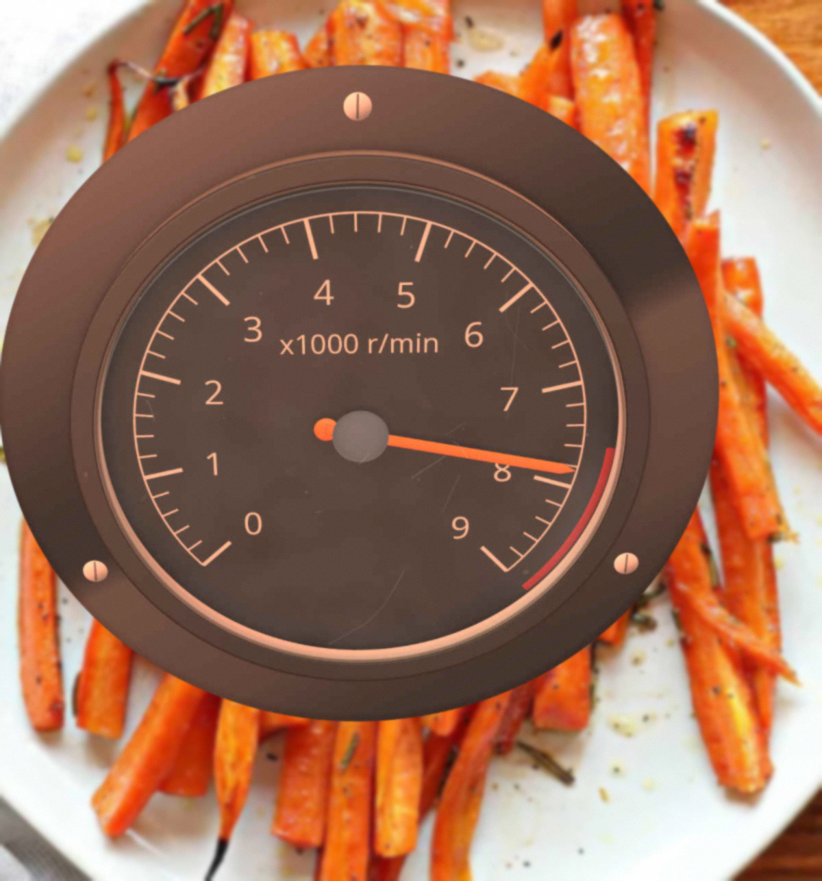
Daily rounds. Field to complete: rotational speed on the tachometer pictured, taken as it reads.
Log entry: 7800 rpm
